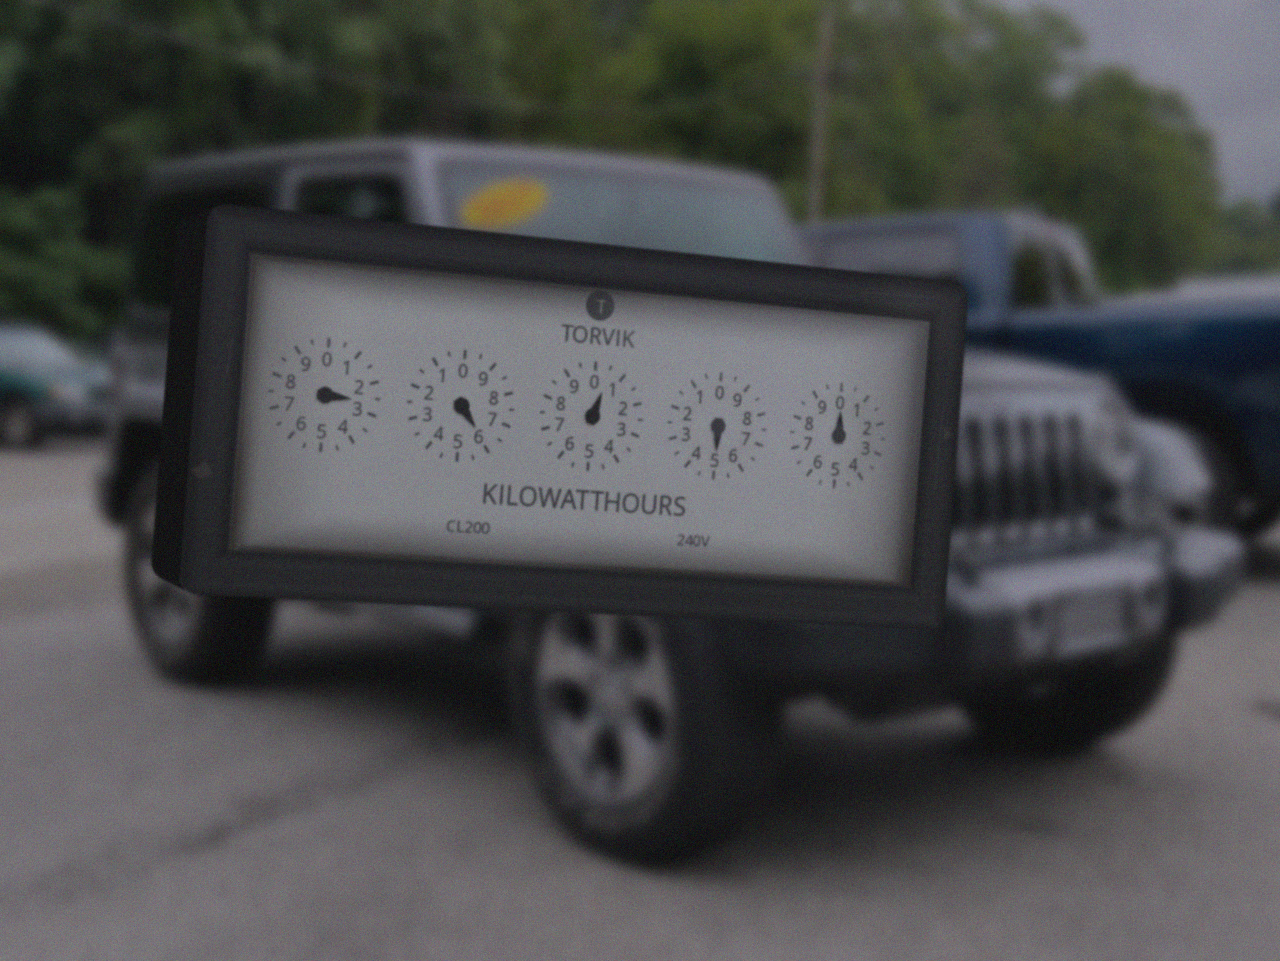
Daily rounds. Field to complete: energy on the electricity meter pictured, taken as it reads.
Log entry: 26050 kWh
